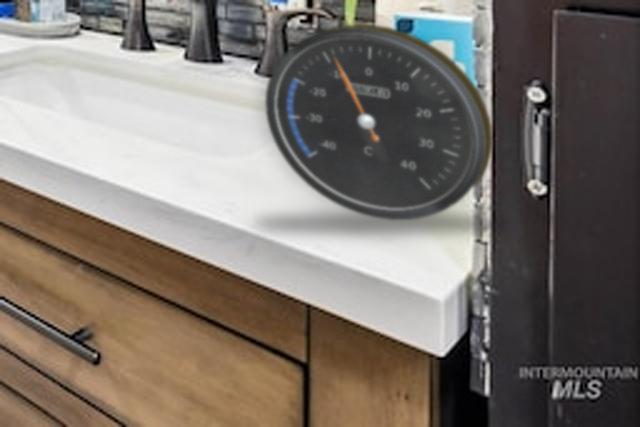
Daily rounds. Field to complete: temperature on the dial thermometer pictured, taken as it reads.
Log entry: -8 °C
